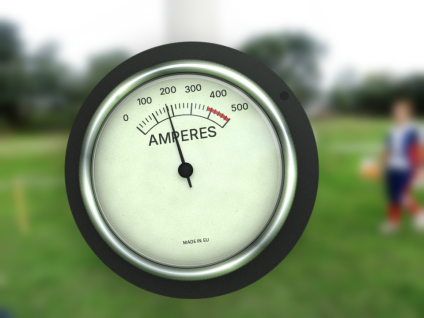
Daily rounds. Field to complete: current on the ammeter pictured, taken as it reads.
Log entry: 180 A
